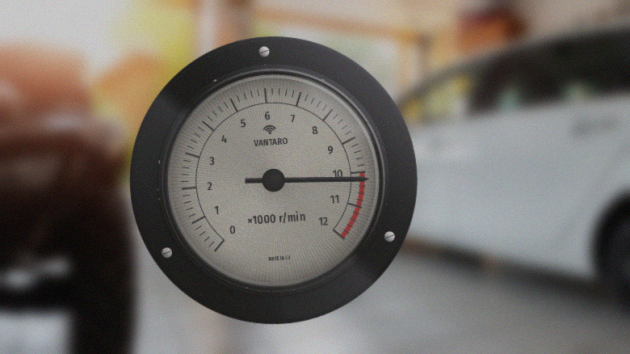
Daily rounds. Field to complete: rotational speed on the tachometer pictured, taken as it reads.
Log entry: 10200 rpm
